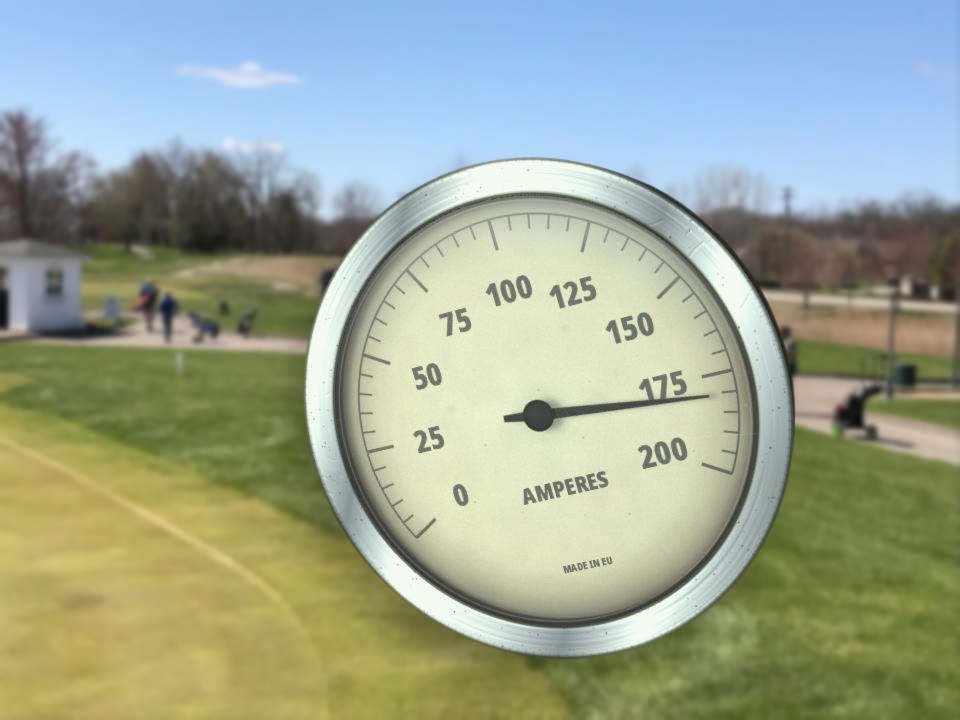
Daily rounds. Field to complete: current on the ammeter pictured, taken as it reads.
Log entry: 180 A
